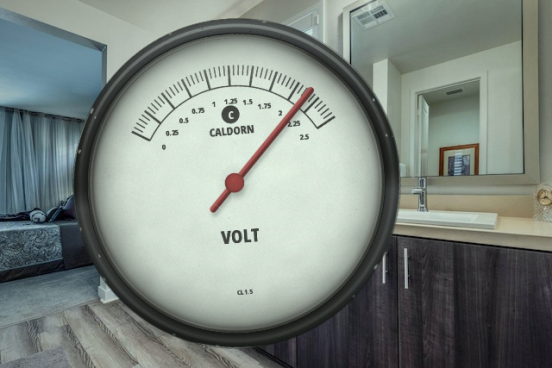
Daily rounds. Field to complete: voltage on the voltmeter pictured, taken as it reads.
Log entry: 2.15 V
